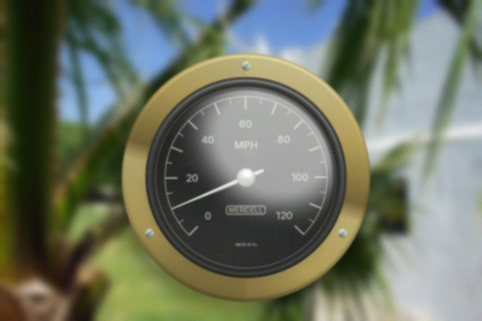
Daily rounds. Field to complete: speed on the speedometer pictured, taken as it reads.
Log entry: 10 mph
